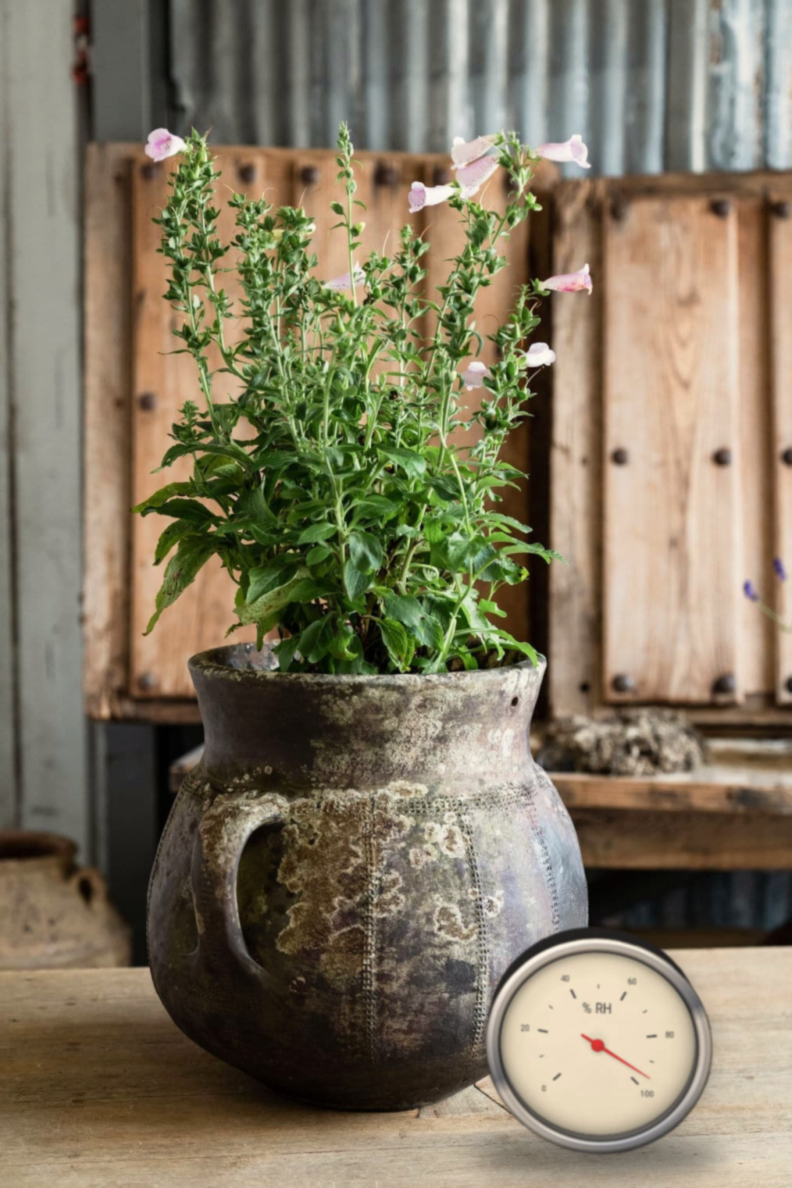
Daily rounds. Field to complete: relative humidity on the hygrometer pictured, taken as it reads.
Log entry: 95 %
